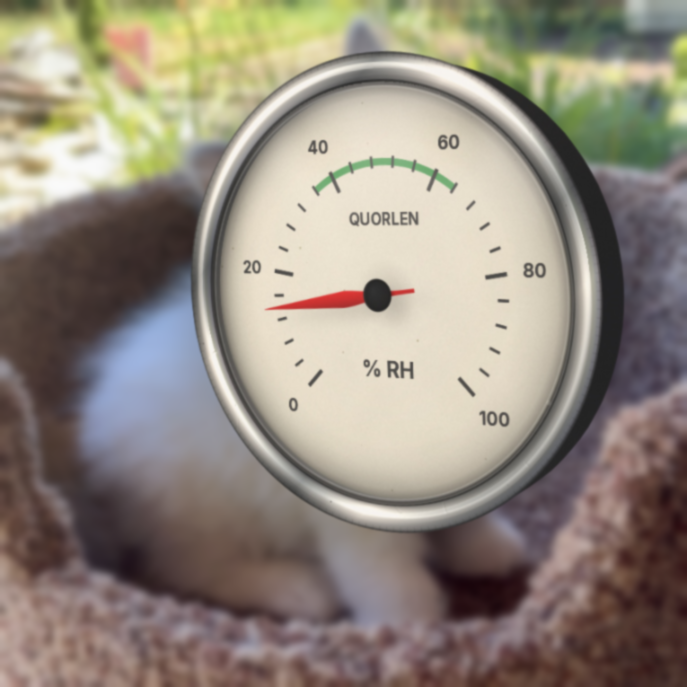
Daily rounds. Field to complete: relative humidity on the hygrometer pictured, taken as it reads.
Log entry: 14 %
